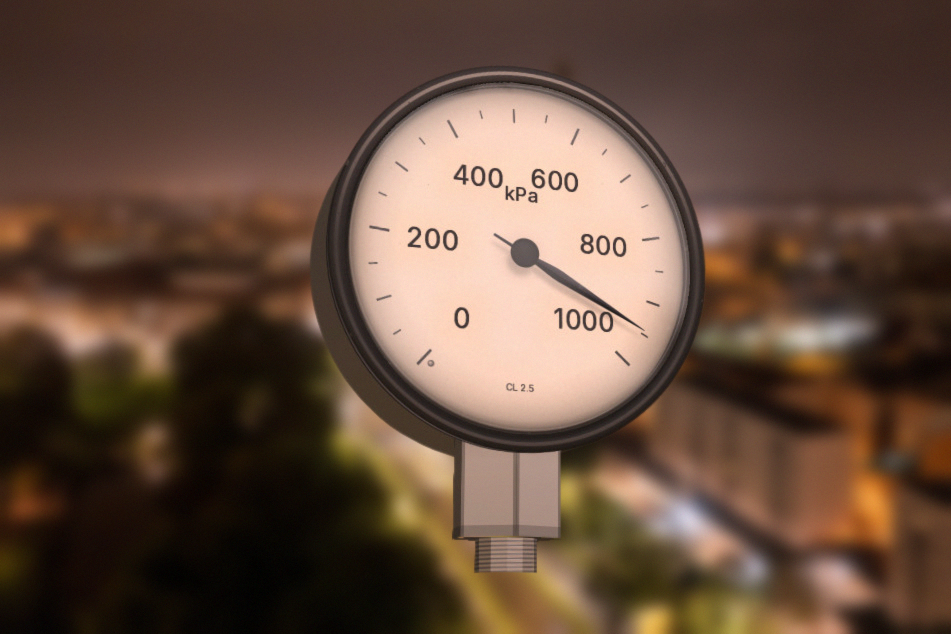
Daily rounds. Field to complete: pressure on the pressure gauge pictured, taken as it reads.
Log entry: 950 kPa
